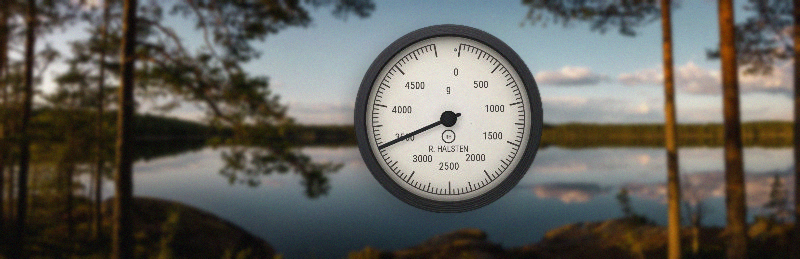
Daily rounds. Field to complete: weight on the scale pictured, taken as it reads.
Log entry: 3500 g
